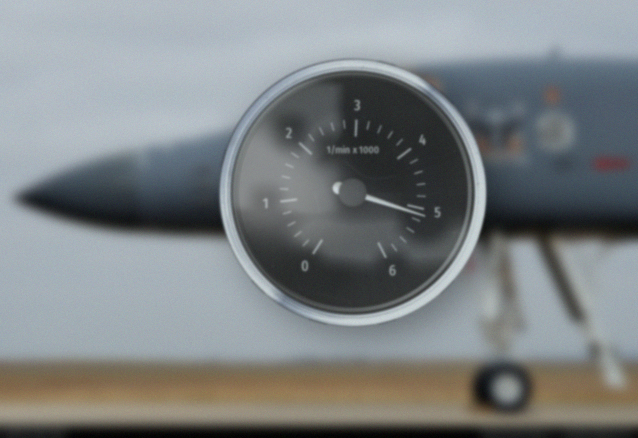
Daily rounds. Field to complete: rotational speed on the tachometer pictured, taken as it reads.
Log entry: 5100 rpm
